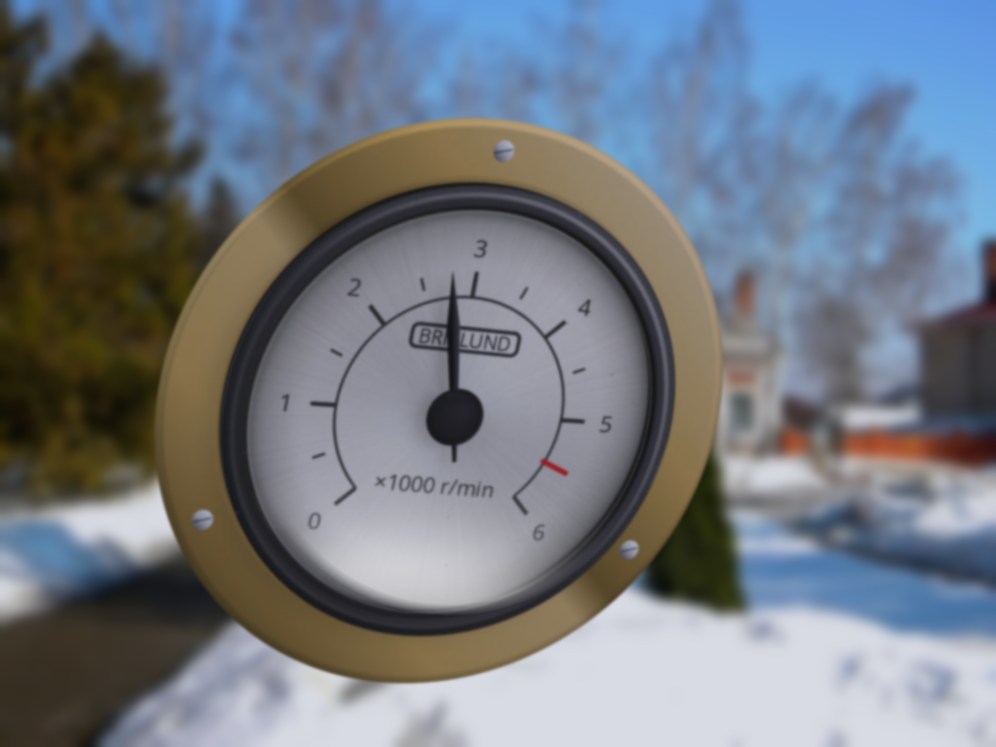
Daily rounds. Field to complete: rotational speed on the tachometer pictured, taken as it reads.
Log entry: 2750 rpm
